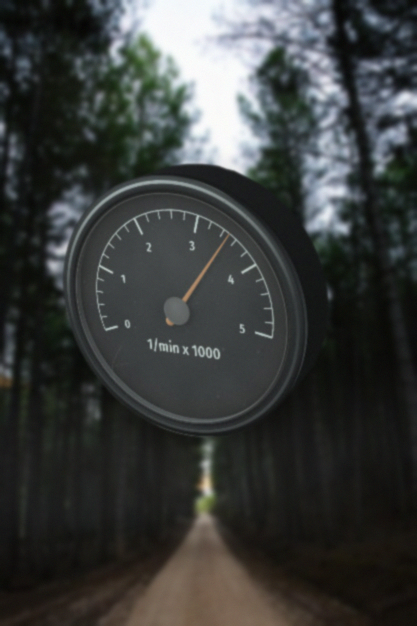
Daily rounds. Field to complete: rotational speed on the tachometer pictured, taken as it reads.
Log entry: 3500 rpm
